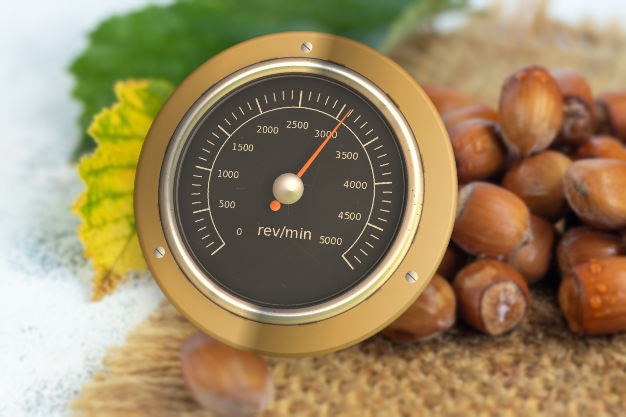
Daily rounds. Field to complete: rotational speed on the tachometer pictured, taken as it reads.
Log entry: 3100 rpm
